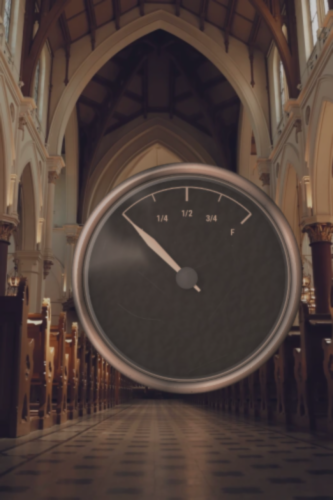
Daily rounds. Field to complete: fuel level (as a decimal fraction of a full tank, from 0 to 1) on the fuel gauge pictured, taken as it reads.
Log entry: 0
